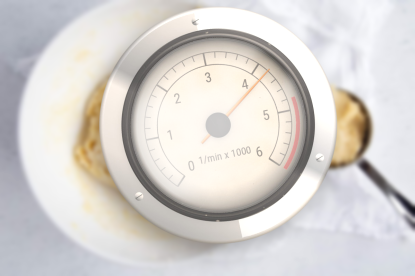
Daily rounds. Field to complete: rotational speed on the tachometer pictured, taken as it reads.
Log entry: 4200 rpm
